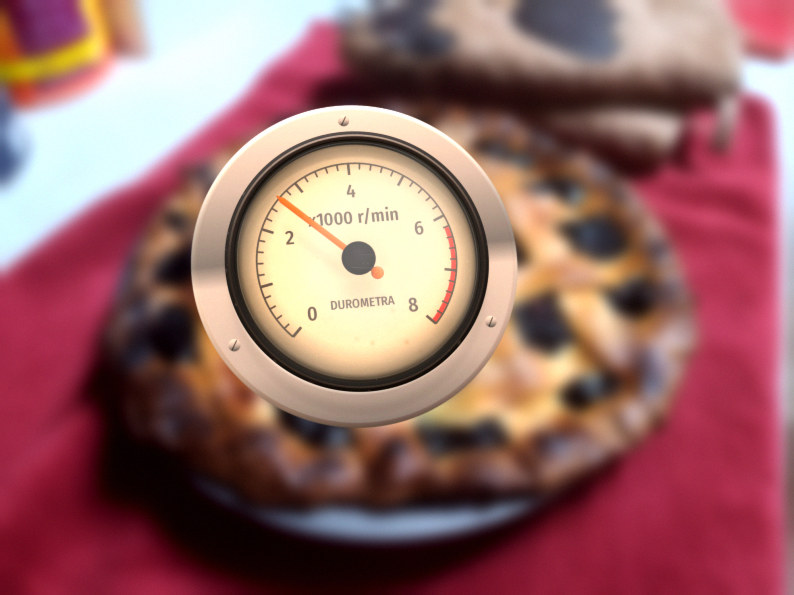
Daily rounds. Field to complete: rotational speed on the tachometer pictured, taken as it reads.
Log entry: 2600 rpm
